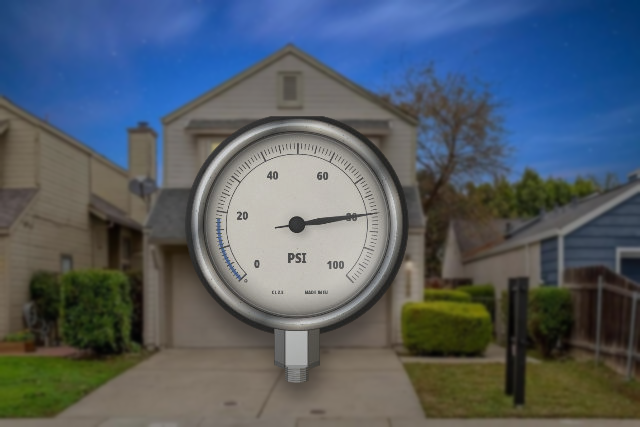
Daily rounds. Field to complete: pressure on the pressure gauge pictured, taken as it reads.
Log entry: 80 psi
